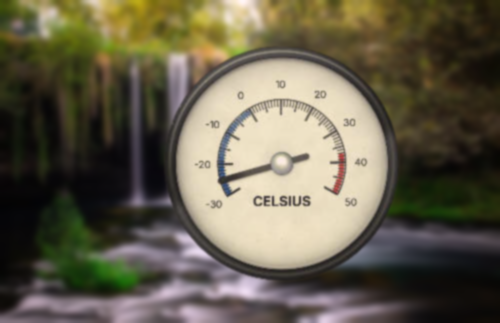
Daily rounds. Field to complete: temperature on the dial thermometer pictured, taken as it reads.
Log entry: -25 °C
